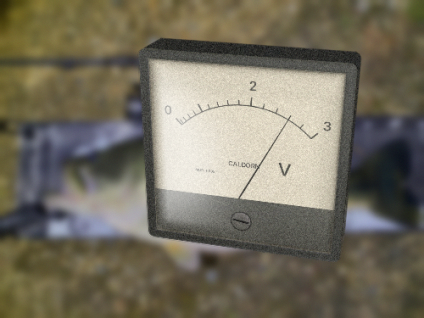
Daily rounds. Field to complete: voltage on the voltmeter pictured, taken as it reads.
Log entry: 2.6 V
